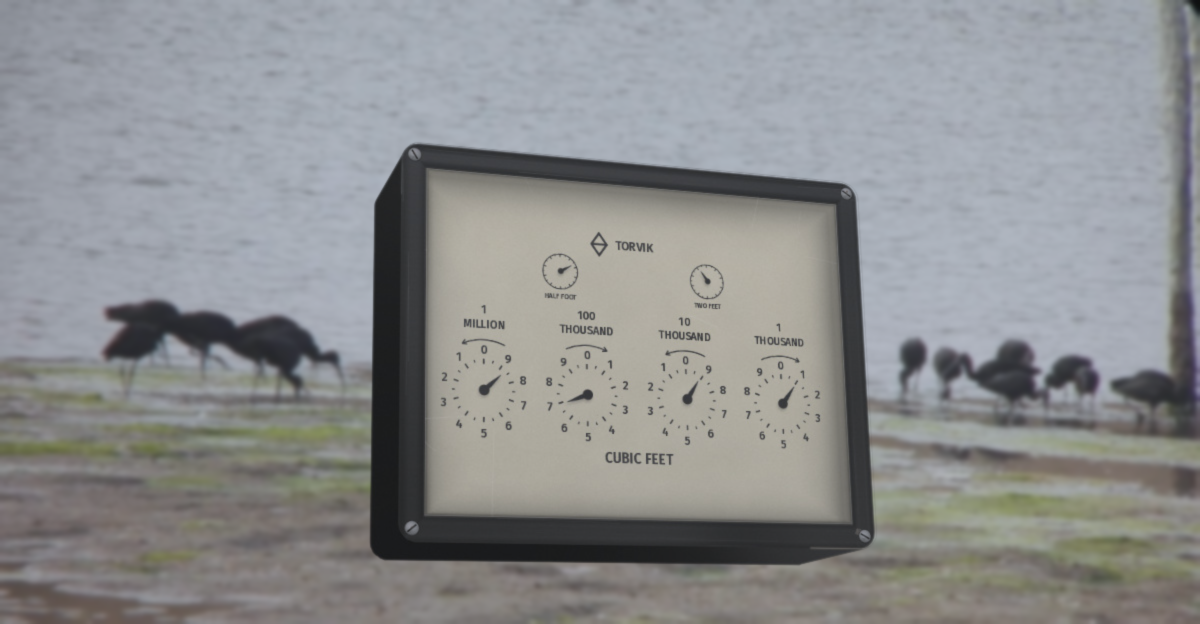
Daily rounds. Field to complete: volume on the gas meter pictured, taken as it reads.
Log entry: 869100 ft³
